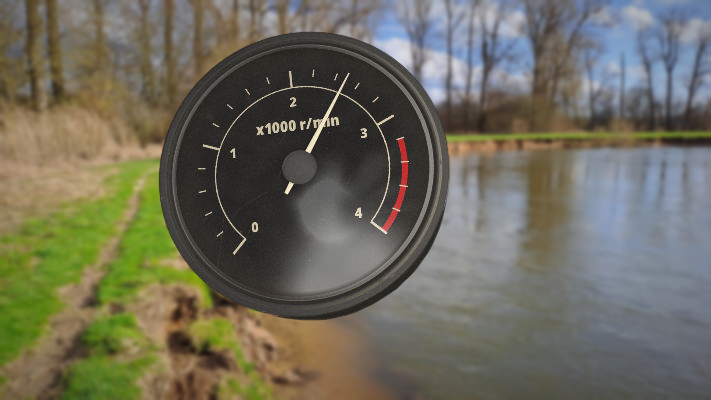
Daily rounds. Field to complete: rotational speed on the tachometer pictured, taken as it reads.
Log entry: 2500 rpm
